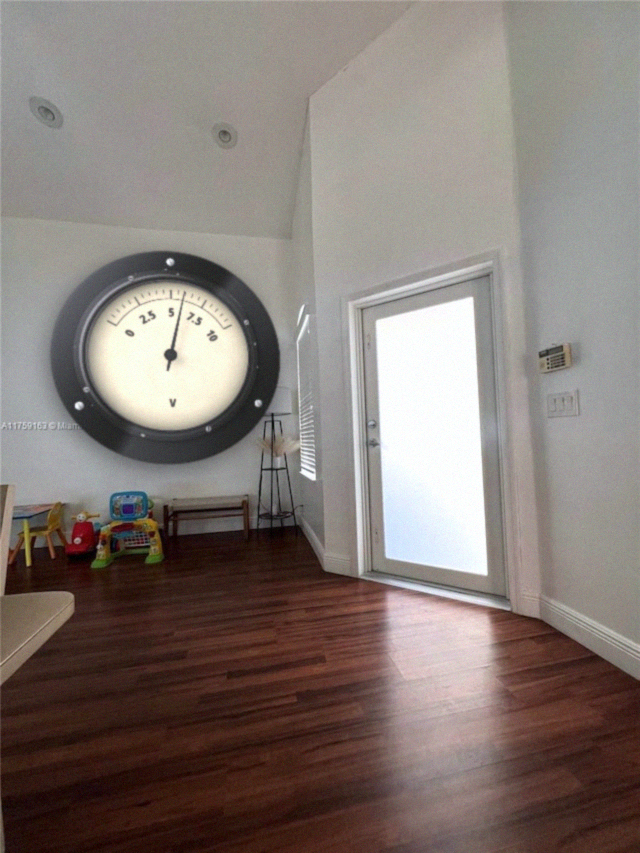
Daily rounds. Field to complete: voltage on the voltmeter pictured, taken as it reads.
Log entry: 6 V
